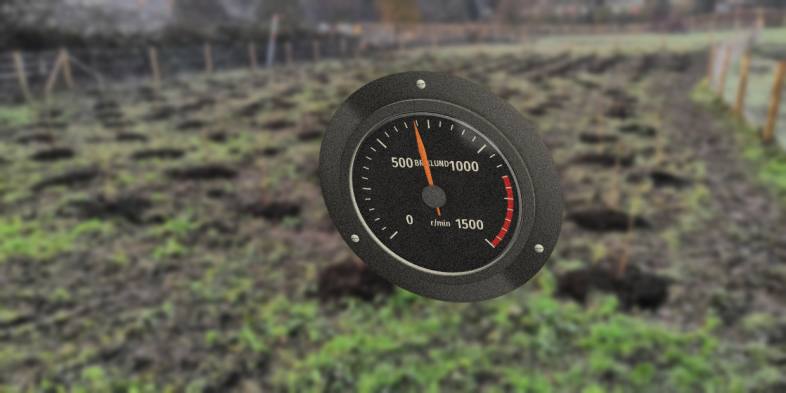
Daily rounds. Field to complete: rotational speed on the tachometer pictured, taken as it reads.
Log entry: 700 rpm
